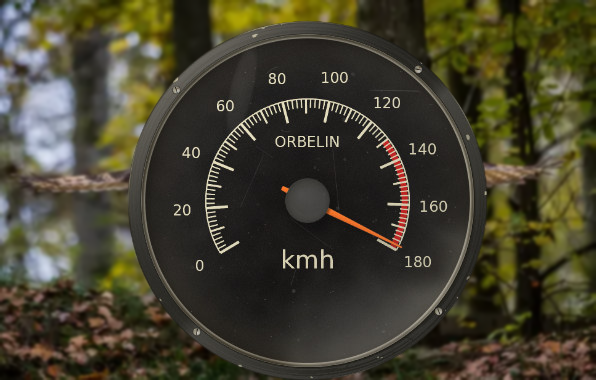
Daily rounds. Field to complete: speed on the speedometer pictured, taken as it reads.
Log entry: 178 km/h
